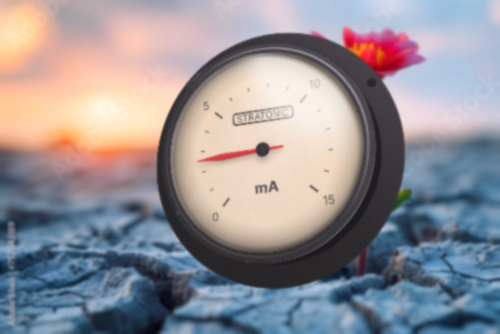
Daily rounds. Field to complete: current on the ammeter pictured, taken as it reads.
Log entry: 2.5 mA
